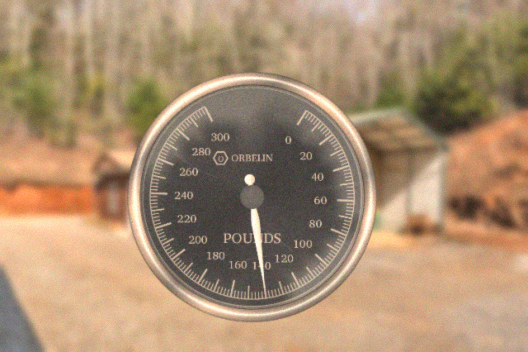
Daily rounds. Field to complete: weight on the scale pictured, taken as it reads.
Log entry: 140 lb
